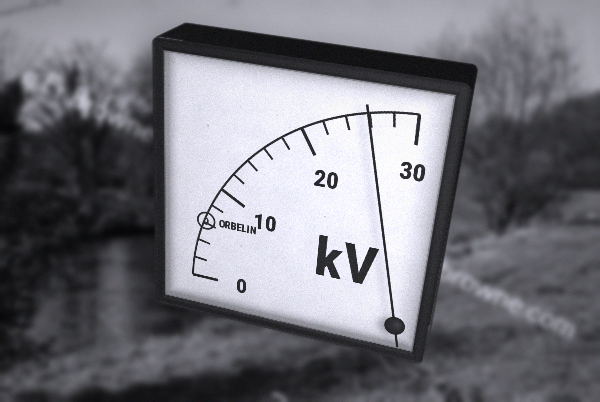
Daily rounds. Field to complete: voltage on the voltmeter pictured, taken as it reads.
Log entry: 26 kV
